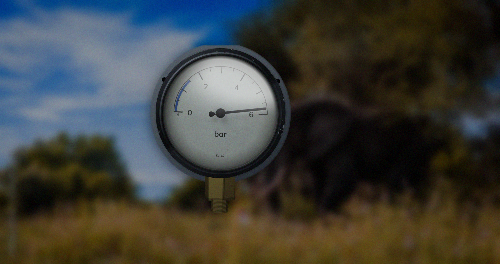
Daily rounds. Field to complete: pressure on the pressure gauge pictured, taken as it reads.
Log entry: 5.75 bar
